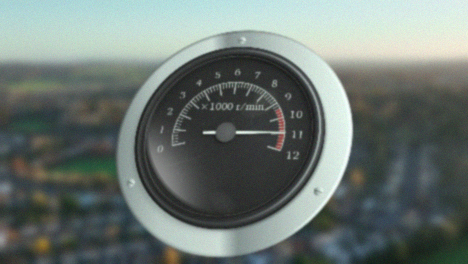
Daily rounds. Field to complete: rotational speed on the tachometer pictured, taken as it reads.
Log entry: 11000 rpm
